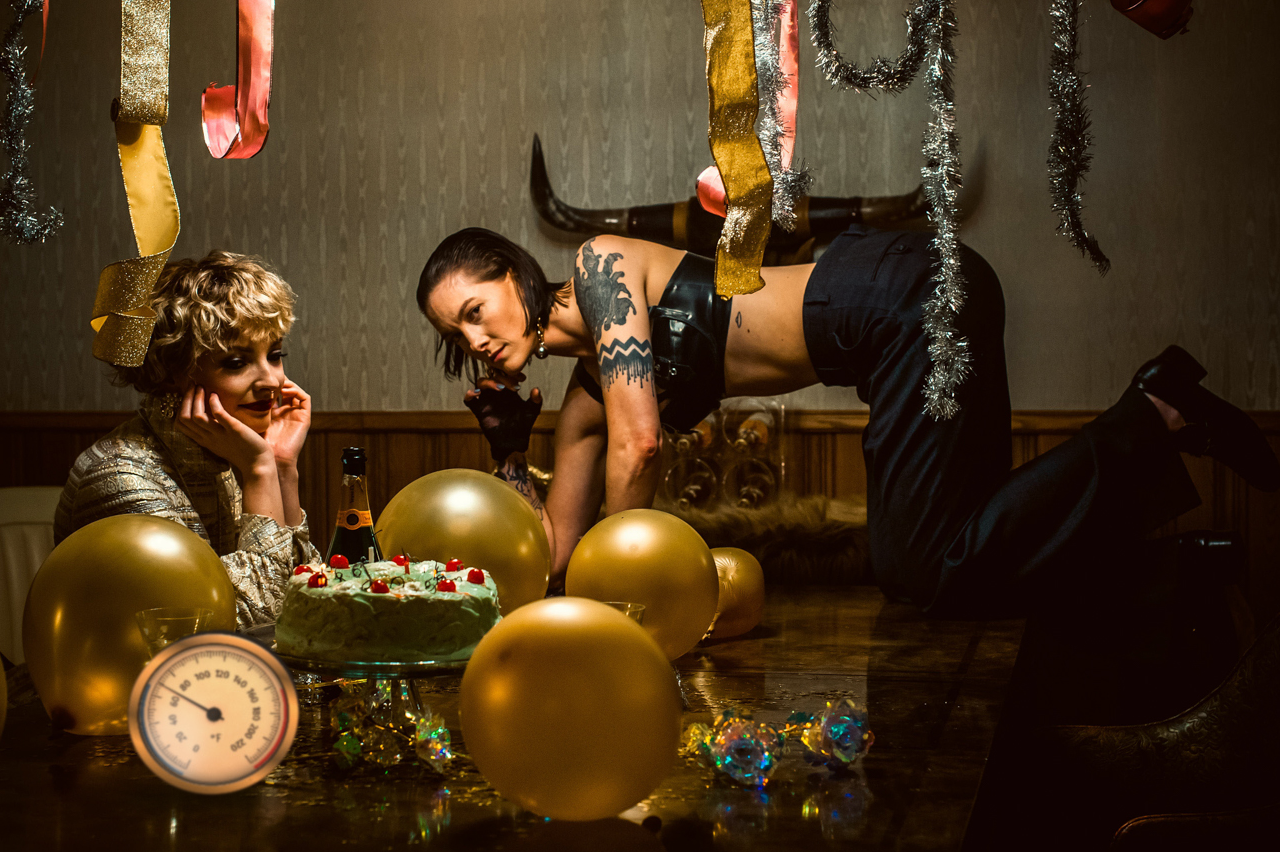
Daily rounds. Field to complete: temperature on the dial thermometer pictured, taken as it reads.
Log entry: 70 °F
